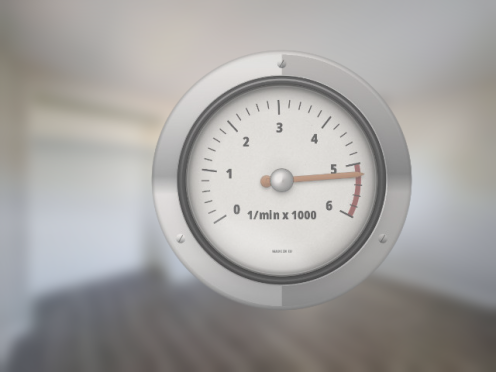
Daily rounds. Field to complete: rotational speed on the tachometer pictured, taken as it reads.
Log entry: 5200 rpm
